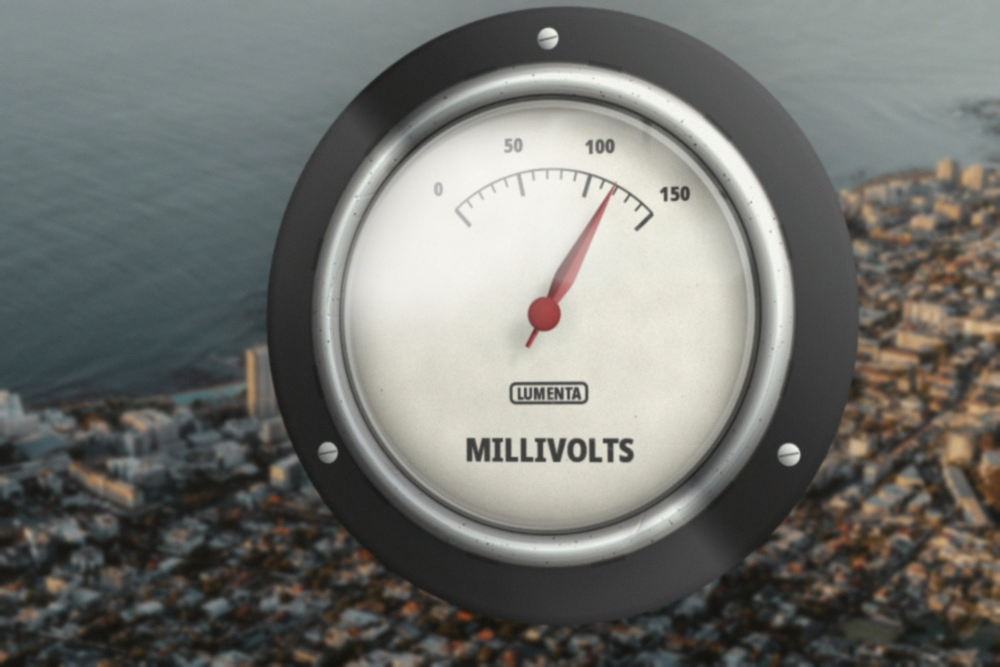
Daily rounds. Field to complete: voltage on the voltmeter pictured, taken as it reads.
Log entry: 120 mV
